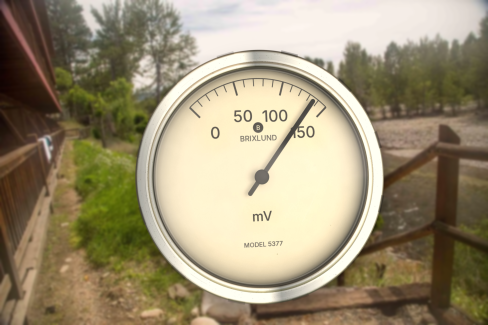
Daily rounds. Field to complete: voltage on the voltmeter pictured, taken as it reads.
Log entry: 135 mV
